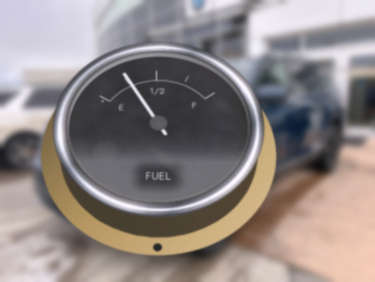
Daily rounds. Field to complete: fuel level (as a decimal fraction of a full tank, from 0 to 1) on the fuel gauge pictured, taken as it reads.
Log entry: 0.25
